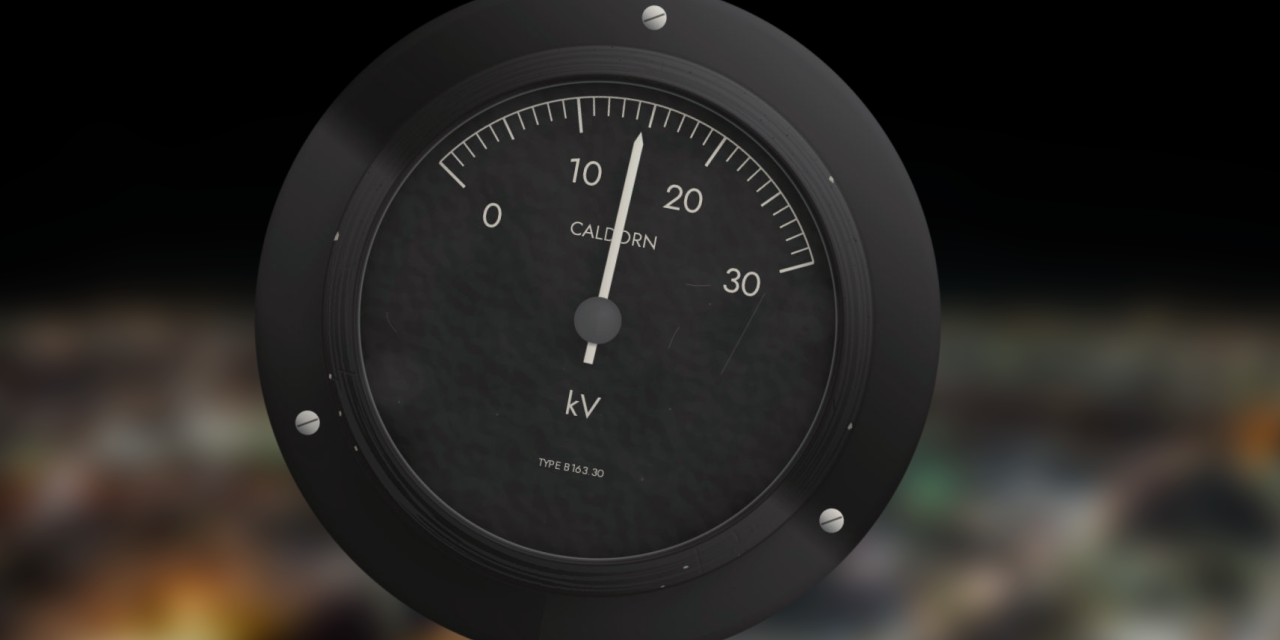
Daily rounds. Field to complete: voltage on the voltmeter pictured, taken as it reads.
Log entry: 14.5 kV
